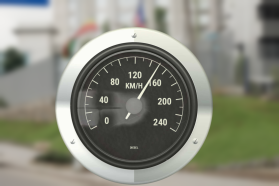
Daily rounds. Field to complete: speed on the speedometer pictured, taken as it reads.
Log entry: 150 km/h
